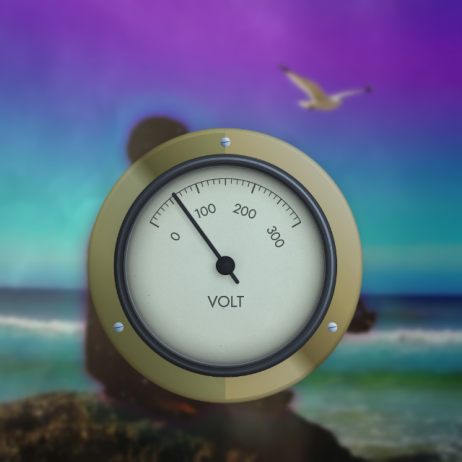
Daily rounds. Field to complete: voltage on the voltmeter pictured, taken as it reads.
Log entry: 60 V
